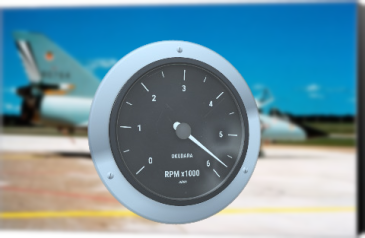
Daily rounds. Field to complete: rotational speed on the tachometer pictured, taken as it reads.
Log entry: 5750 rpm
